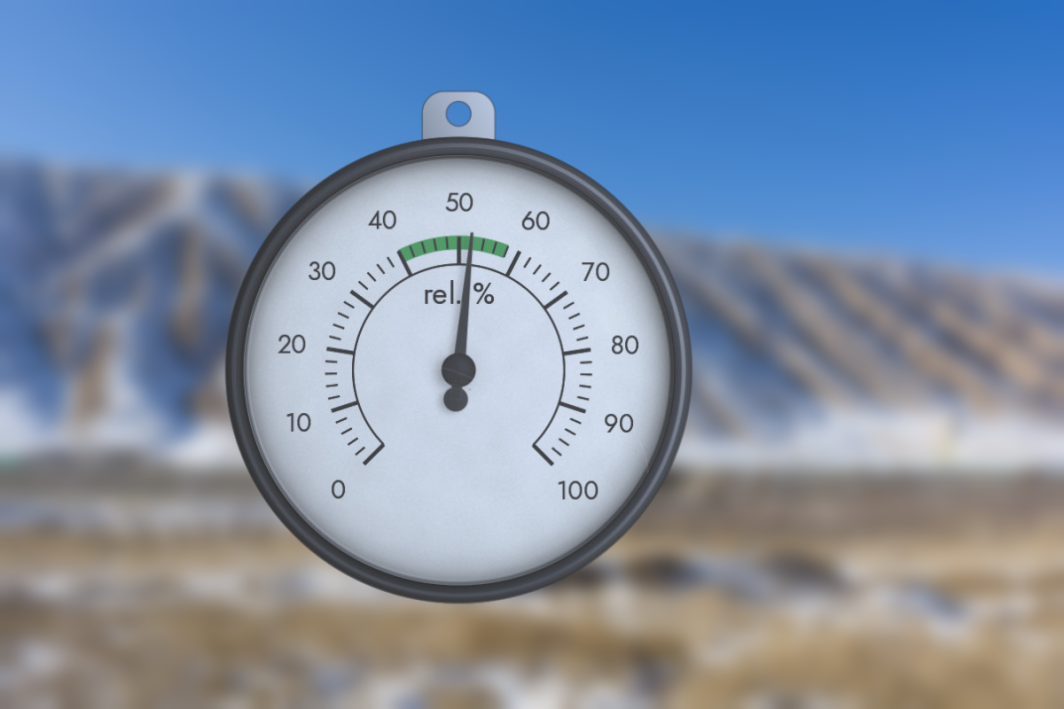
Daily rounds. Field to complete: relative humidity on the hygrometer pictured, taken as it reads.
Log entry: 52 %
